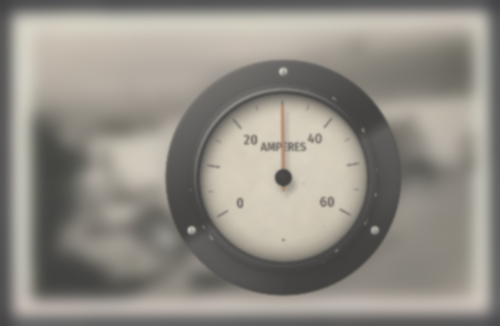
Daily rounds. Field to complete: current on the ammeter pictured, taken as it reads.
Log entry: 30 A
